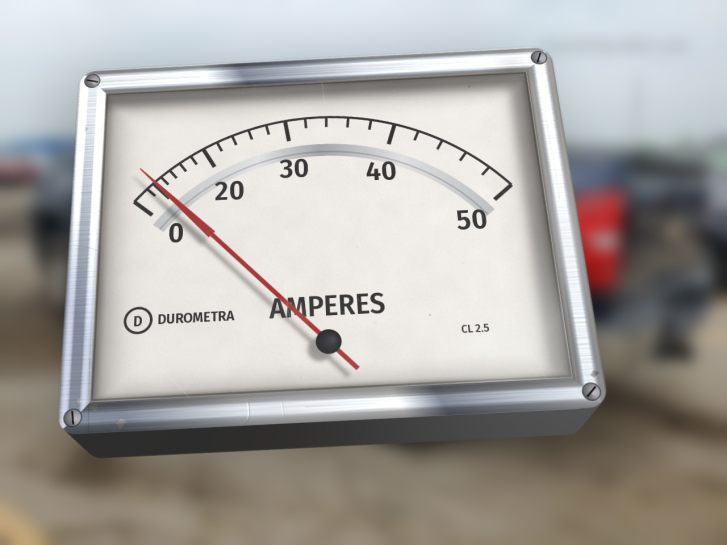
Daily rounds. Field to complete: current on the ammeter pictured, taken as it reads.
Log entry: 10 A
